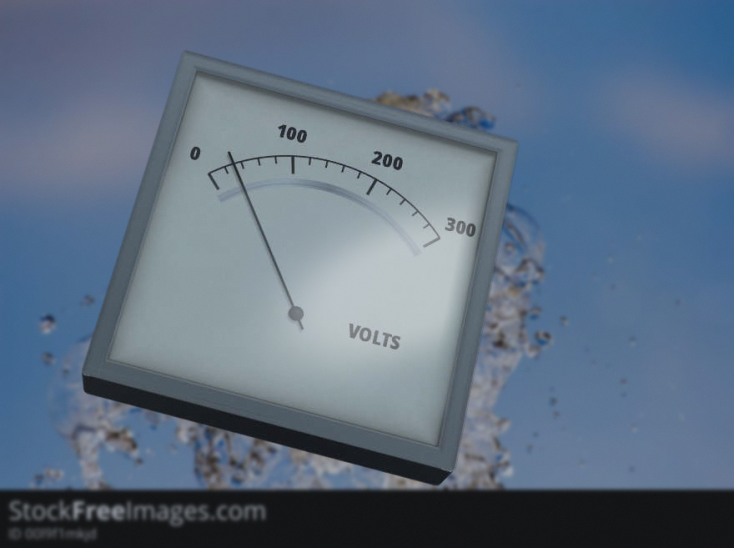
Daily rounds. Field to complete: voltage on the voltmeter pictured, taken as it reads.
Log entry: 30 V
